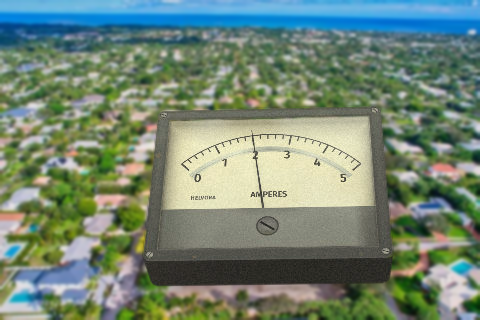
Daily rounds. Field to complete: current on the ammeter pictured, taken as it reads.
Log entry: 2 A
